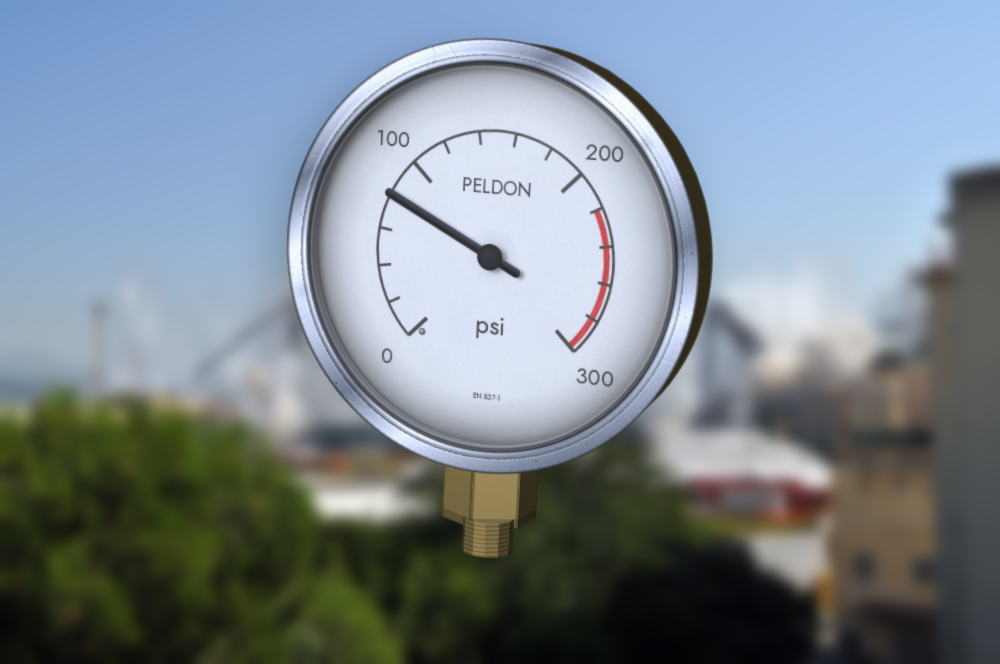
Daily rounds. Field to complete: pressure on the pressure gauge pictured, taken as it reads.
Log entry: 80 psi
